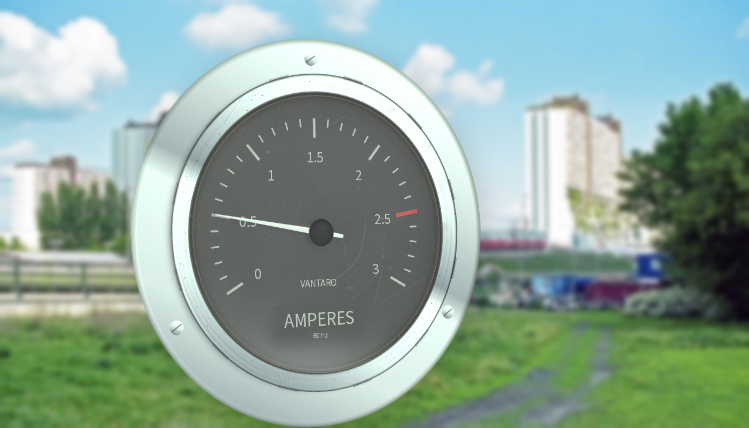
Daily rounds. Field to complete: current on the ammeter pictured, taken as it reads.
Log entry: 0.5 A
